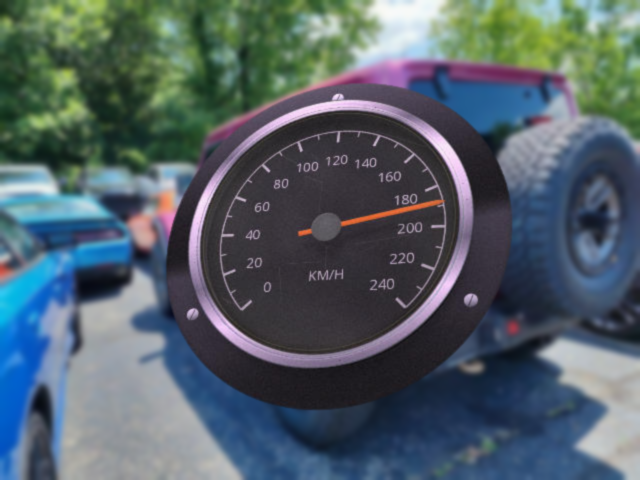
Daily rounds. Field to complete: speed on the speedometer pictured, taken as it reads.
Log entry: 190 km/h
